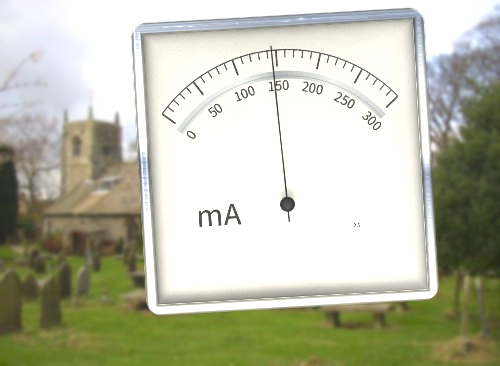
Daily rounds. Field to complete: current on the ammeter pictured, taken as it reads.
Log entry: 145 mA
